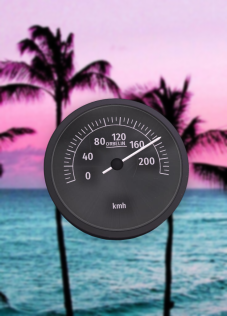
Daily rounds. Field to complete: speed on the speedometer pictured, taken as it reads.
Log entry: 175 km/h
